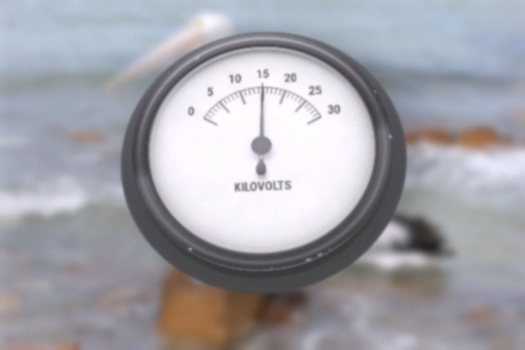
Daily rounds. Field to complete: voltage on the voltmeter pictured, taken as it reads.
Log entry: 15 kV
